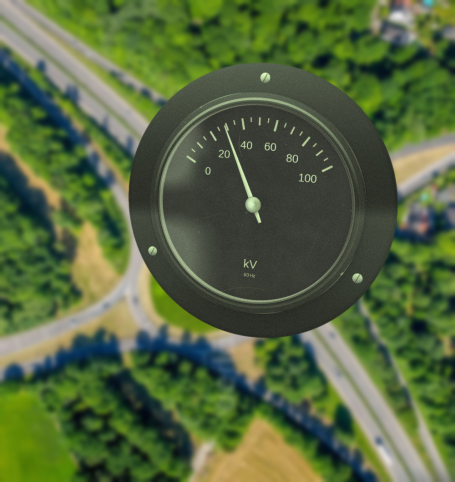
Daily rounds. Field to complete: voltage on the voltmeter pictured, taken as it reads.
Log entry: 30 kV
